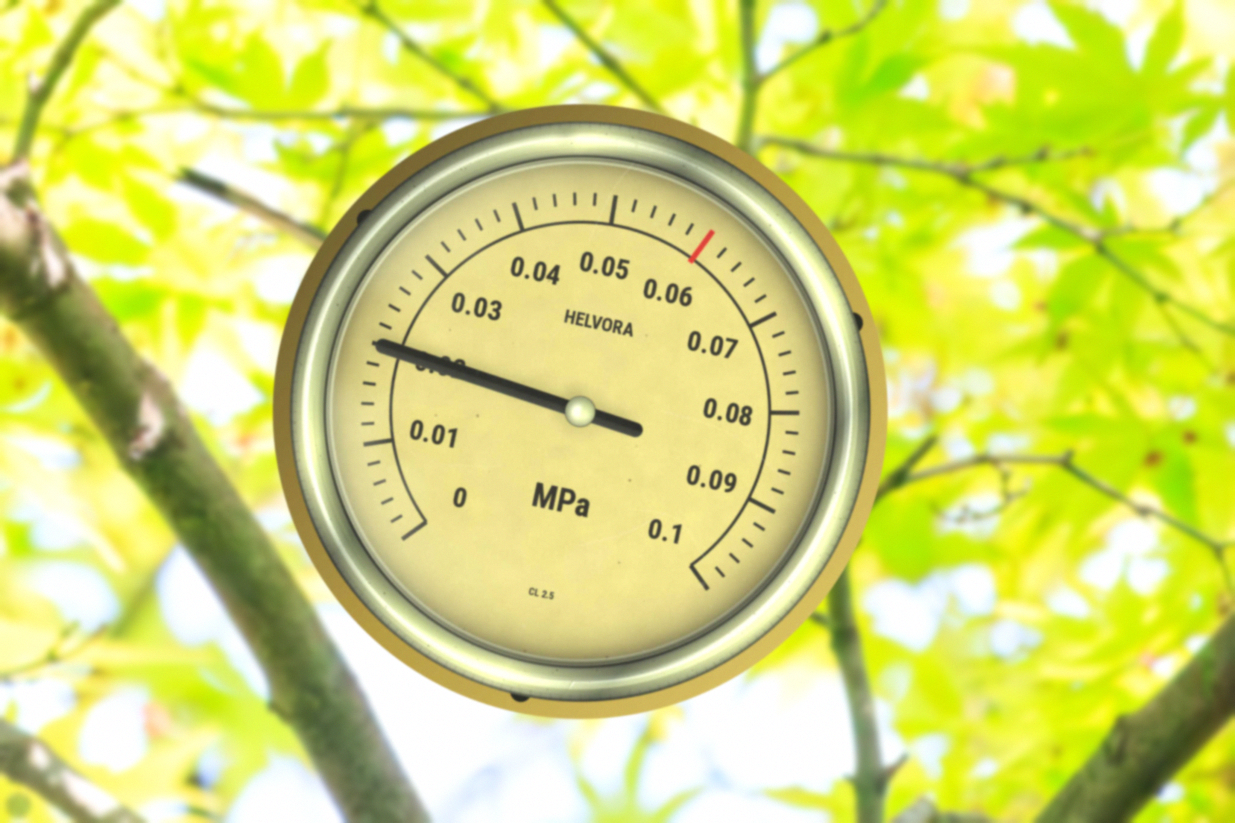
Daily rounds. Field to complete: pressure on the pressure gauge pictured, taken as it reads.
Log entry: 0.02 MPa
